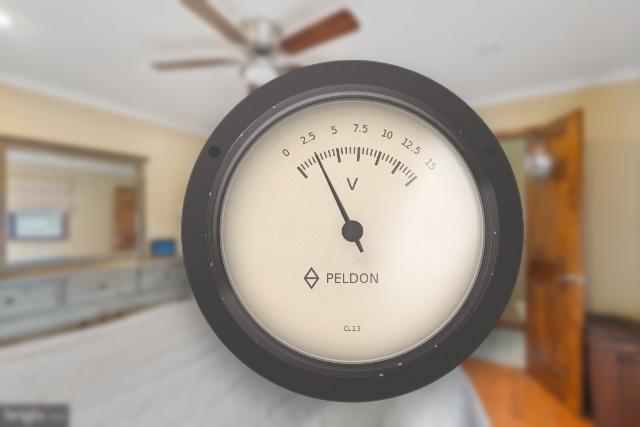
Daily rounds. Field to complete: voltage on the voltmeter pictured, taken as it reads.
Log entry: 2.5 V
